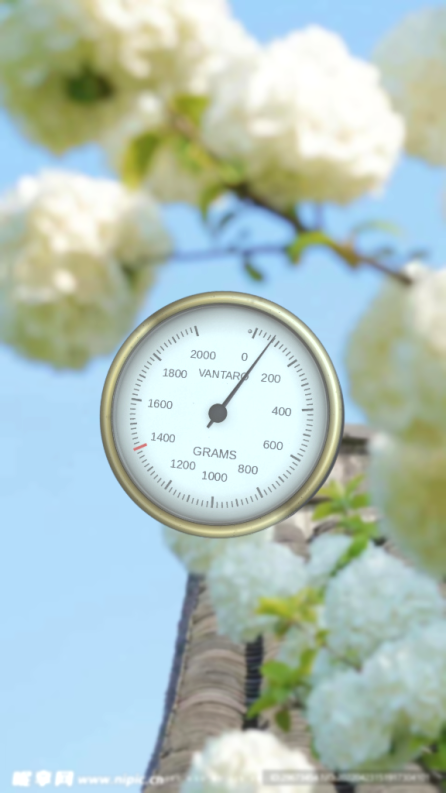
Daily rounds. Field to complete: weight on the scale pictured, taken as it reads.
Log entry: 80 g
